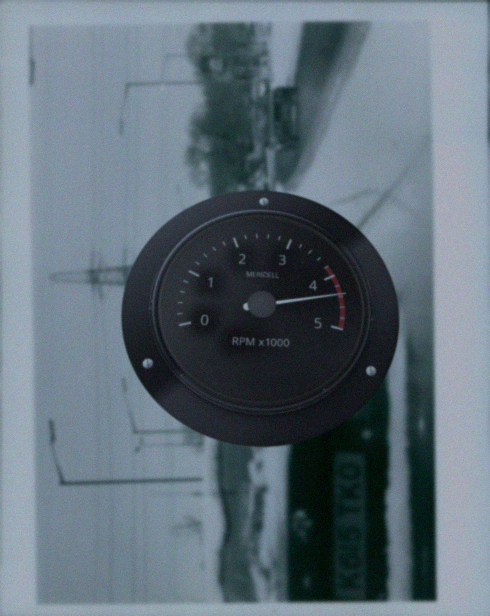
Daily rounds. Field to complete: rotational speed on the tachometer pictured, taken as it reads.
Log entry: 4400 rpm
